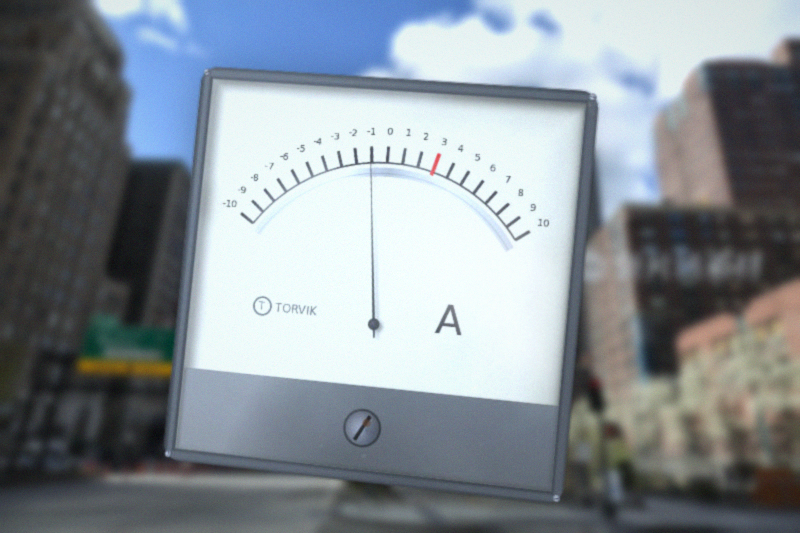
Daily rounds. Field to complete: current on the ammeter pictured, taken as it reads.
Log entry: -1 A
